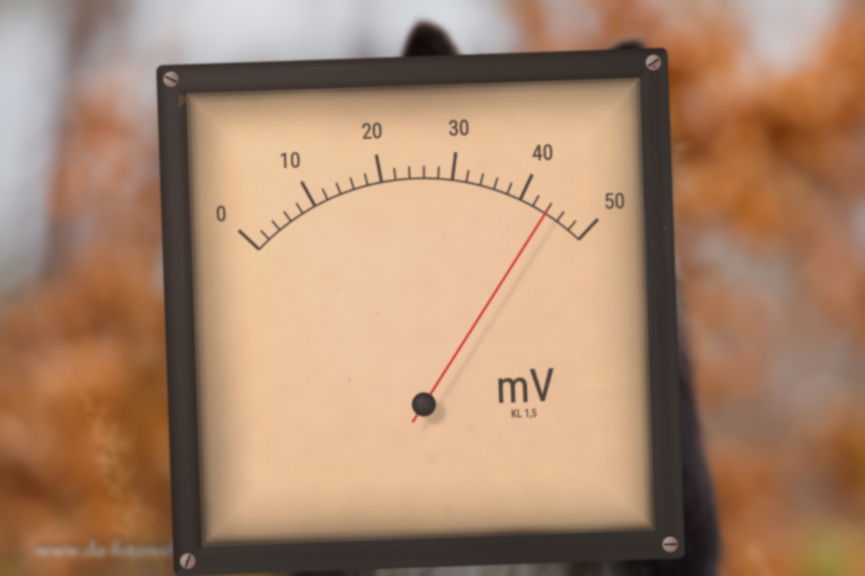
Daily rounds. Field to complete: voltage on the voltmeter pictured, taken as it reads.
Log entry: 44 mV
